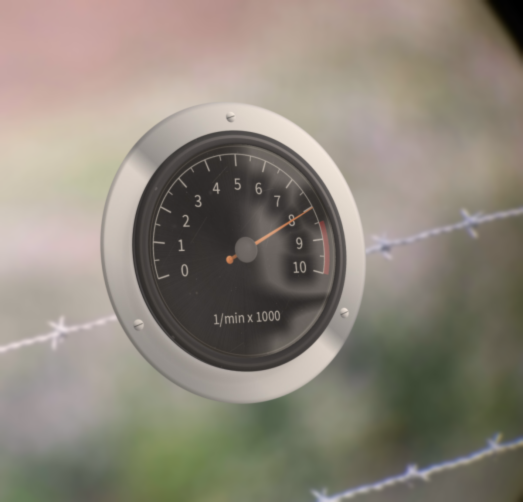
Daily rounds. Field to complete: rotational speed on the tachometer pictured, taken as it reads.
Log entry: 8000 rpm
